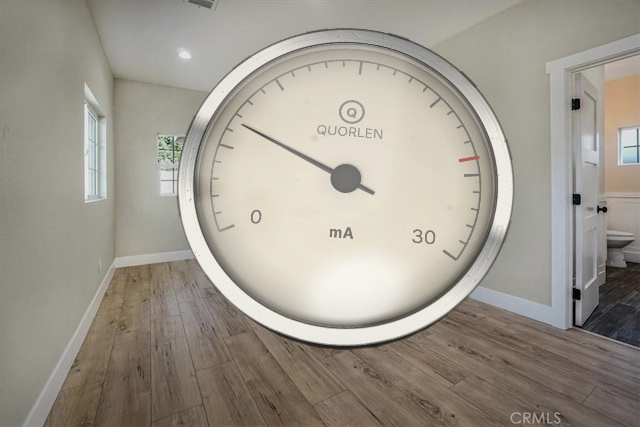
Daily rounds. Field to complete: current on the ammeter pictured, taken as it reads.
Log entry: 6.5 mA
